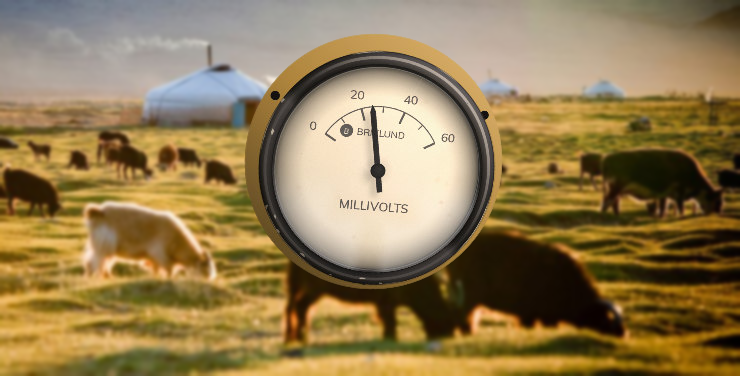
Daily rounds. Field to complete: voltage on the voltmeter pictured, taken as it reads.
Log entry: 25 mV
